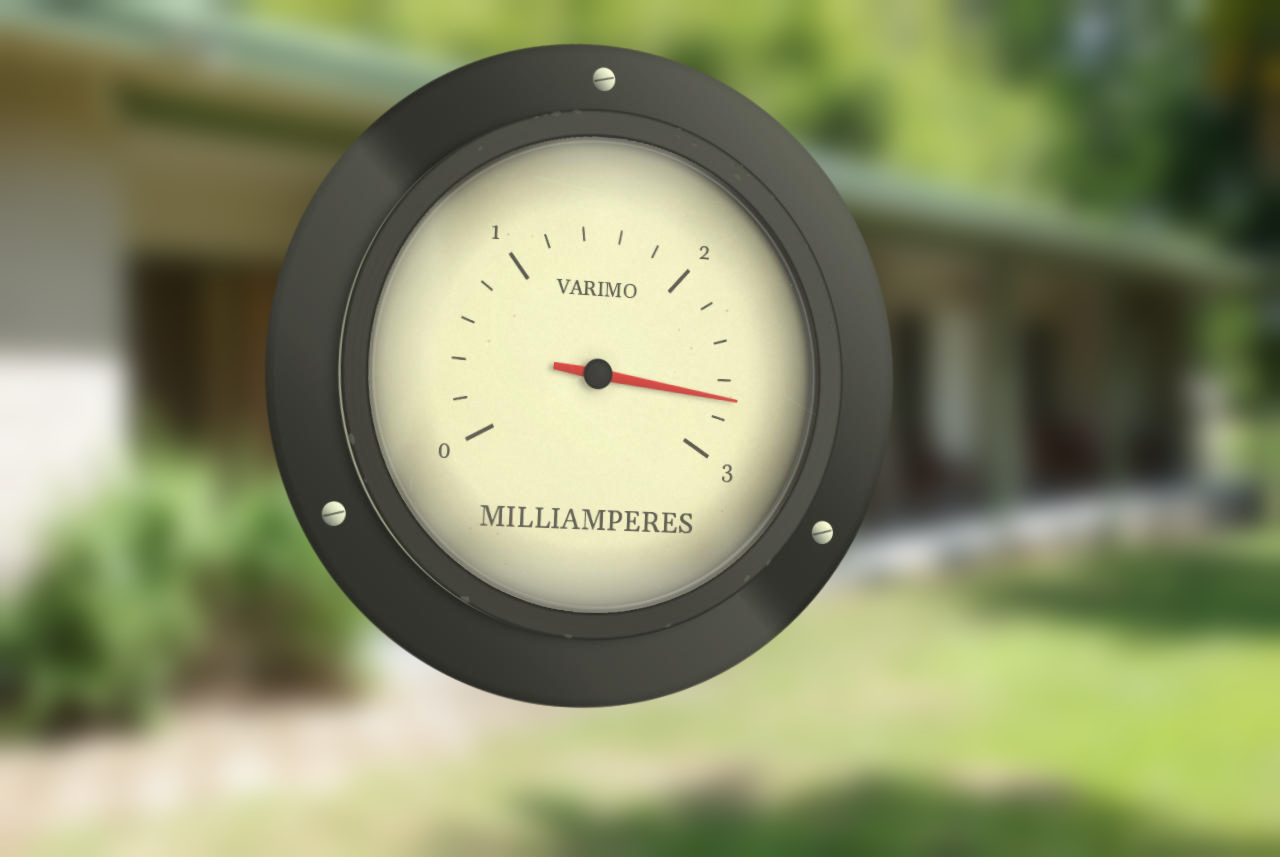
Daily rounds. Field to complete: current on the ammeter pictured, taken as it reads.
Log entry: 2.7 mA
